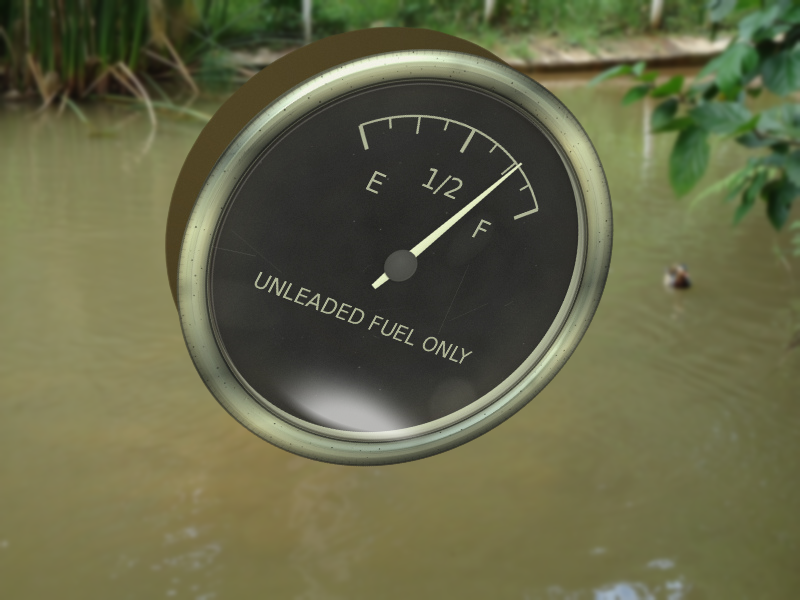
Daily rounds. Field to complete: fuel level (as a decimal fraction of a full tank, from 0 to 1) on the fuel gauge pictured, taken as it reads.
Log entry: 0.75
